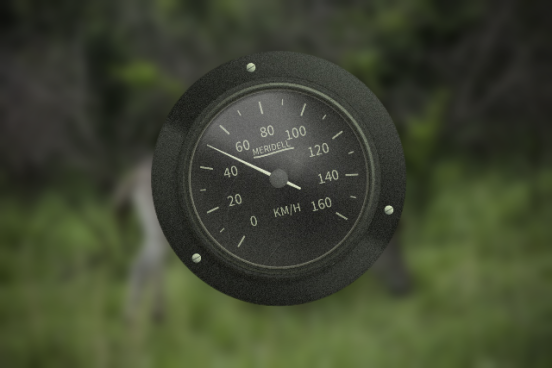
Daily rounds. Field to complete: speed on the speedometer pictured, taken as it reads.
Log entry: 50 km/h
